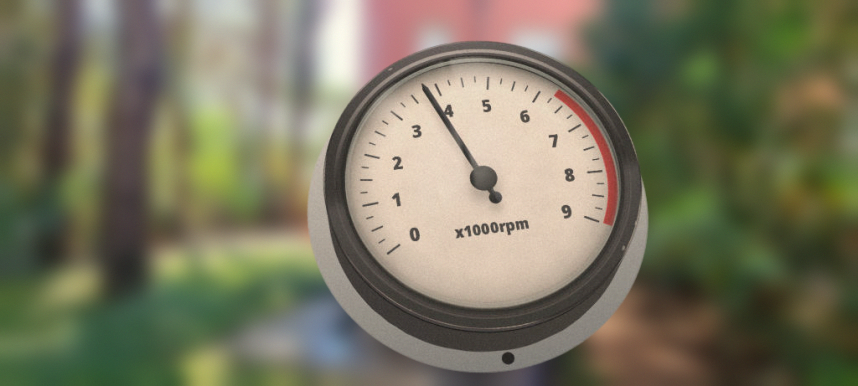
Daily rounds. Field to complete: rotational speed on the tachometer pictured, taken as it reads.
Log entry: 3750 rpm
